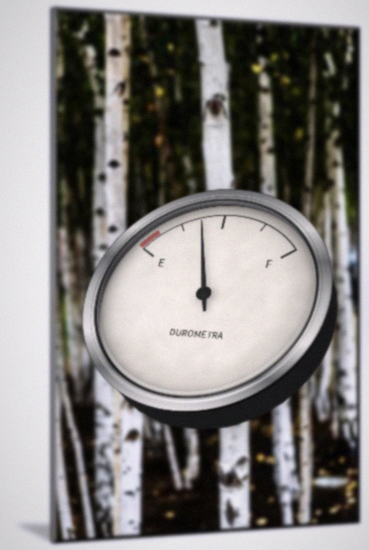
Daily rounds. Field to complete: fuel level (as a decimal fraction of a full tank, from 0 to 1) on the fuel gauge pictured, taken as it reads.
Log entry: 0.375
